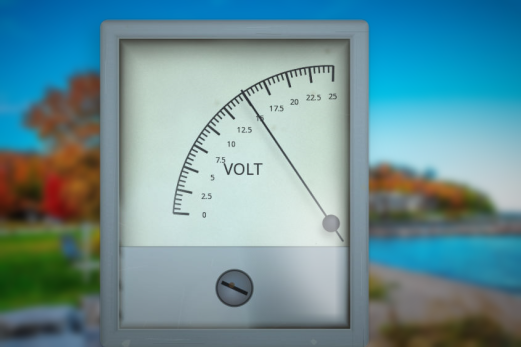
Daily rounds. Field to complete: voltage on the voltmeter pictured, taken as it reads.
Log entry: 15 V
